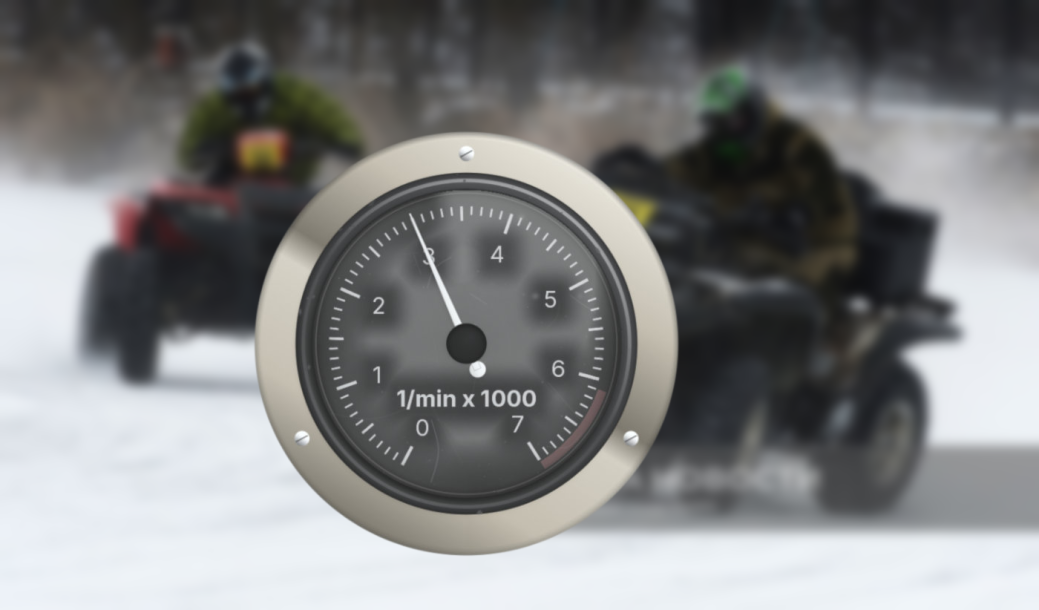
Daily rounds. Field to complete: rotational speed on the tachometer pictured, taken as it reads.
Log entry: 3000 rpm
